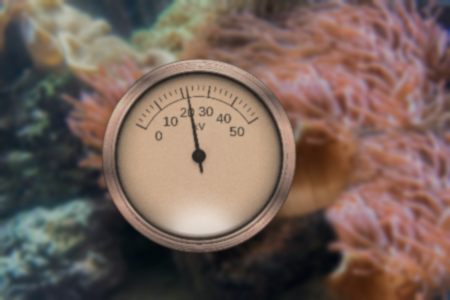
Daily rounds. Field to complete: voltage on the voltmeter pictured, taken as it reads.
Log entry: 22 kV
